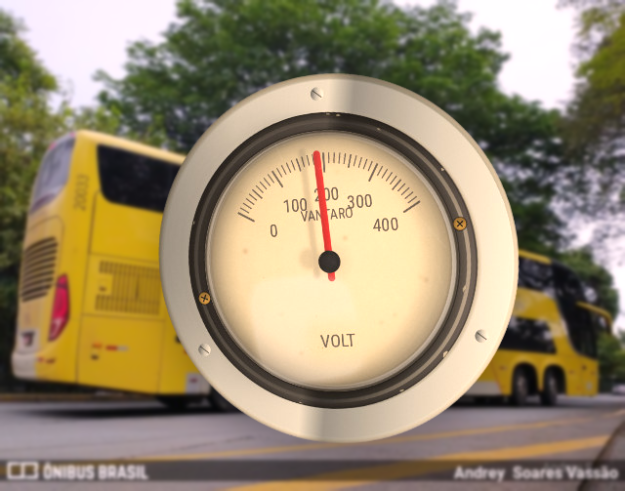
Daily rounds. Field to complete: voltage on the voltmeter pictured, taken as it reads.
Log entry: 190 V
